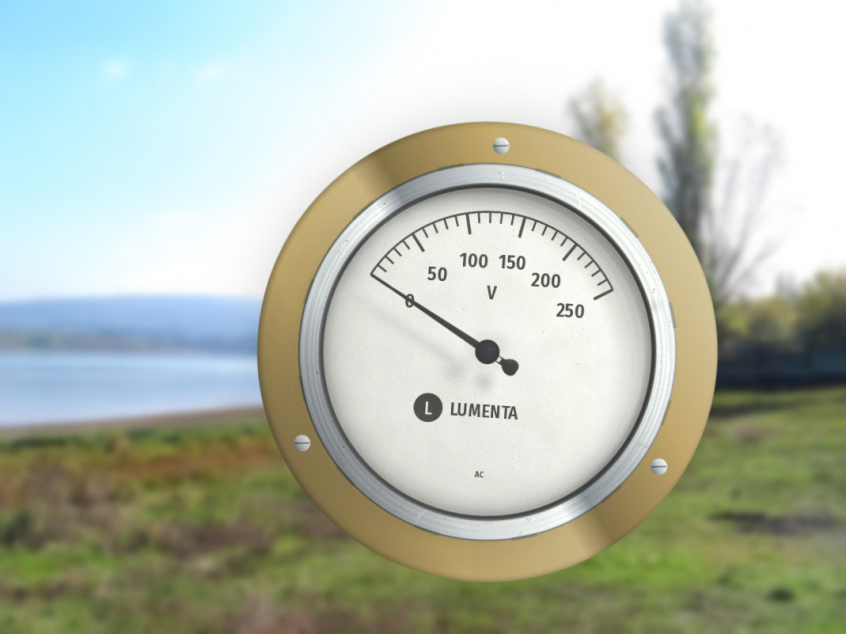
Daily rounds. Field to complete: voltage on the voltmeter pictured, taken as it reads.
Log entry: 0 V
